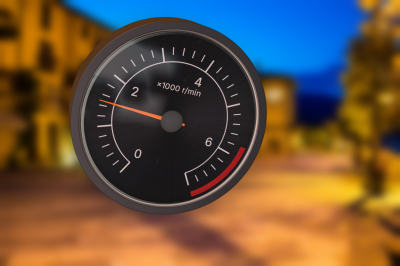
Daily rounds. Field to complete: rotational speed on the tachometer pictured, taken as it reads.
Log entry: 1500 rpm
